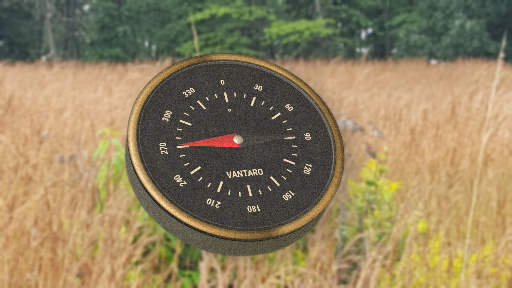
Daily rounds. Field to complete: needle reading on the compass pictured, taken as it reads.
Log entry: 270 °
